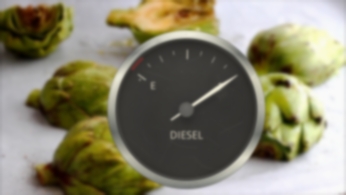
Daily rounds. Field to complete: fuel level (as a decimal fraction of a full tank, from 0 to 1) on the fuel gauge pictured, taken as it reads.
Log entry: 1
